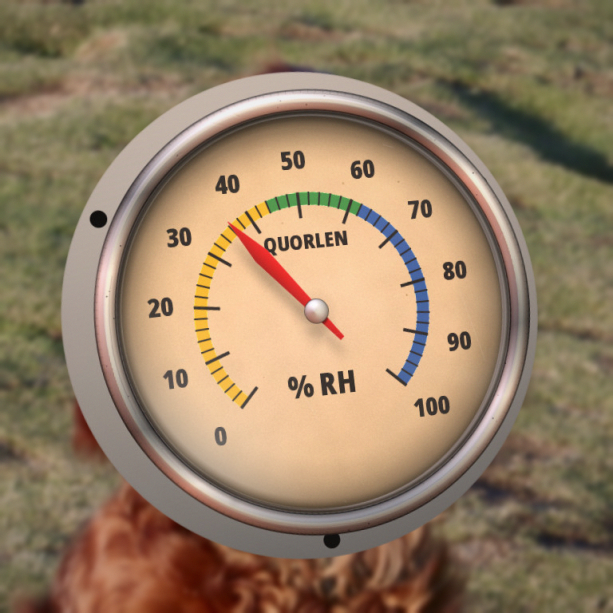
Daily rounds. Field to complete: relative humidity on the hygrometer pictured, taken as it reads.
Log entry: 36 %
